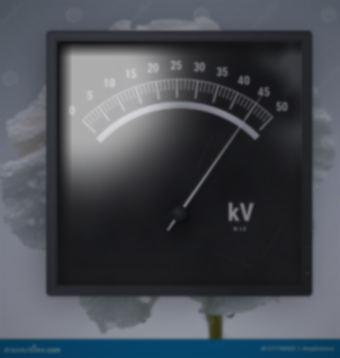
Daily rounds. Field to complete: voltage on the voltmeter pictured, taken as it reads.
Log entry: 45 kV
